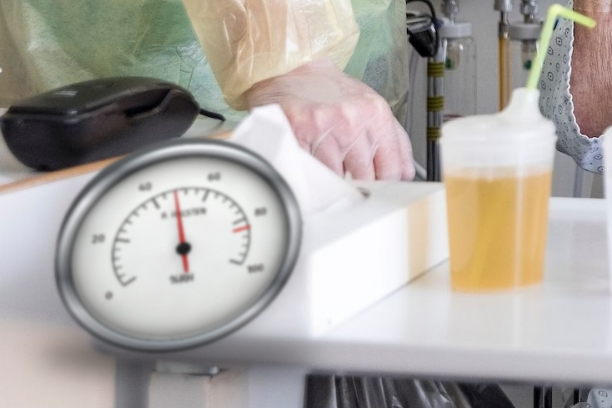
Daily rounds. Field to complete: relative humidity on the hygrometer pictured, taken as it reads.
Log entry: 48 %
